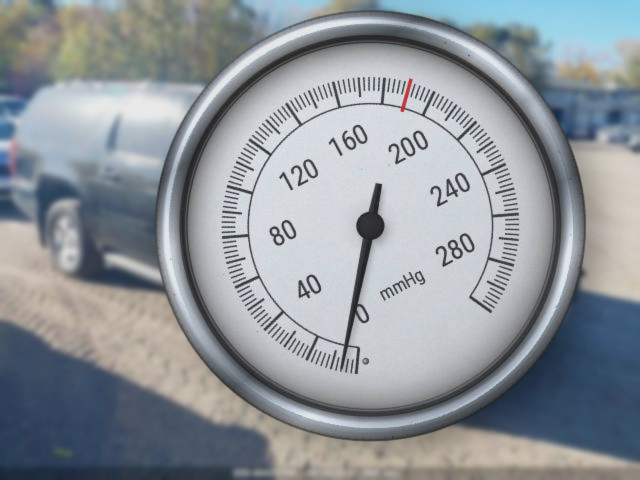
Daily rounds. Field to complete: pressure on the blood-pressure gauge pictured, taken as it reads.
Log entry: 6 mmHg
